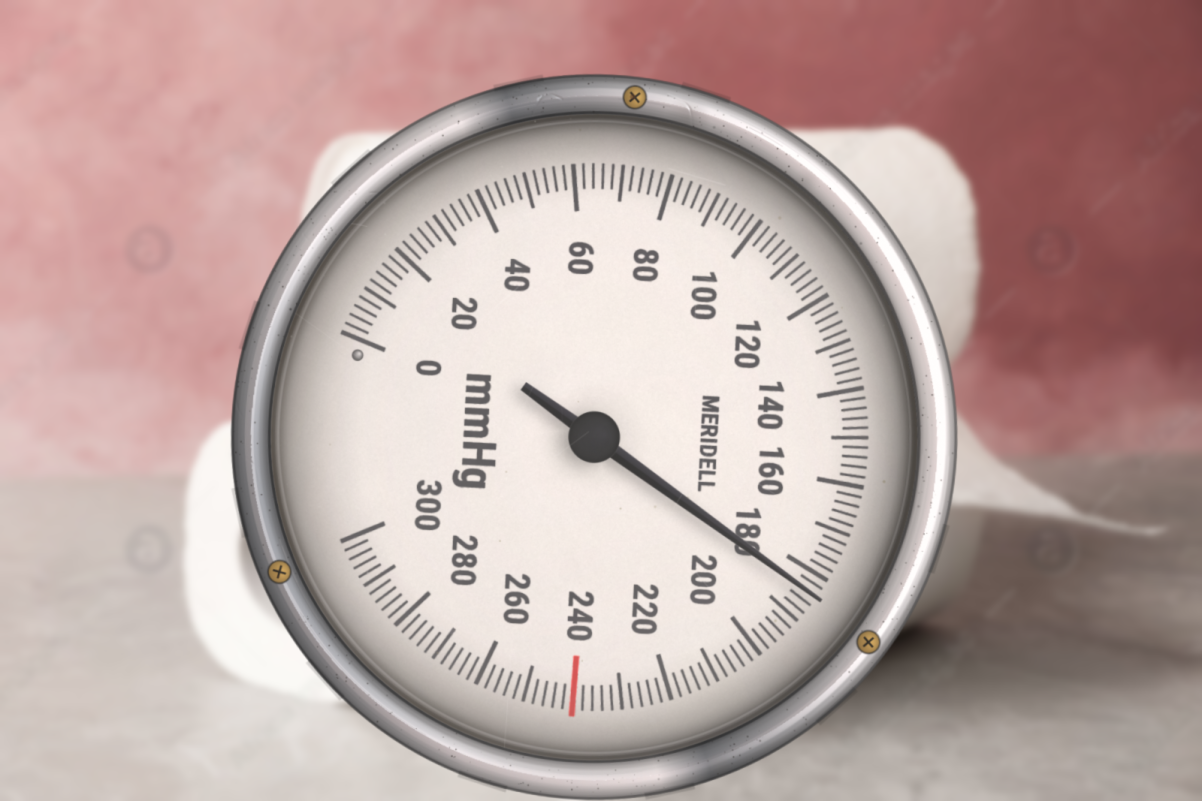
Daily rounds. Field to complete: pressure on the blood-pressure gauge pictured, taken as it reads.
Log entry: 184 mmHg
